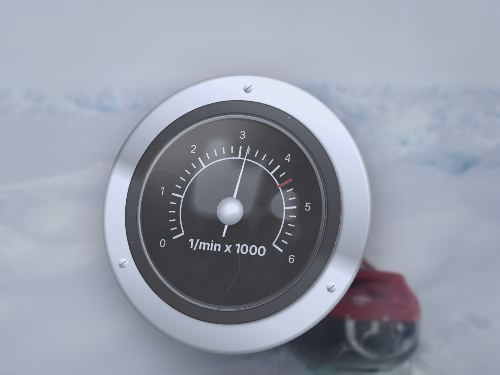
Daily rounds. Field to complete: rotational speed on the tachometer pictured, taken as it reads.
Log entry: 3200 rpm
